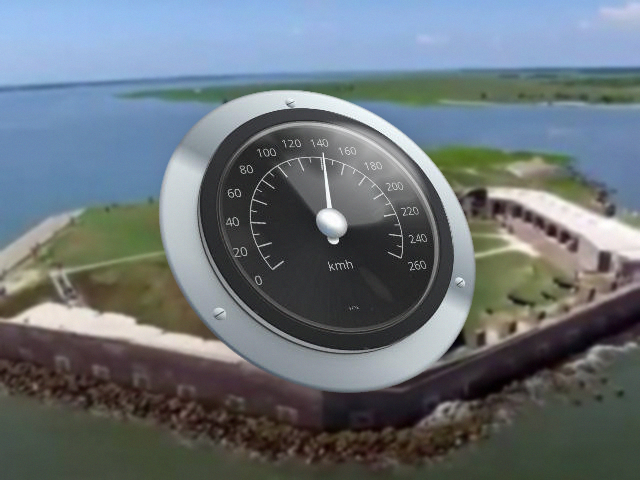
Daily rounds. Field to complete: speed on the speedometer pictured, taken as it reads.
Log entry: 140 km/h
